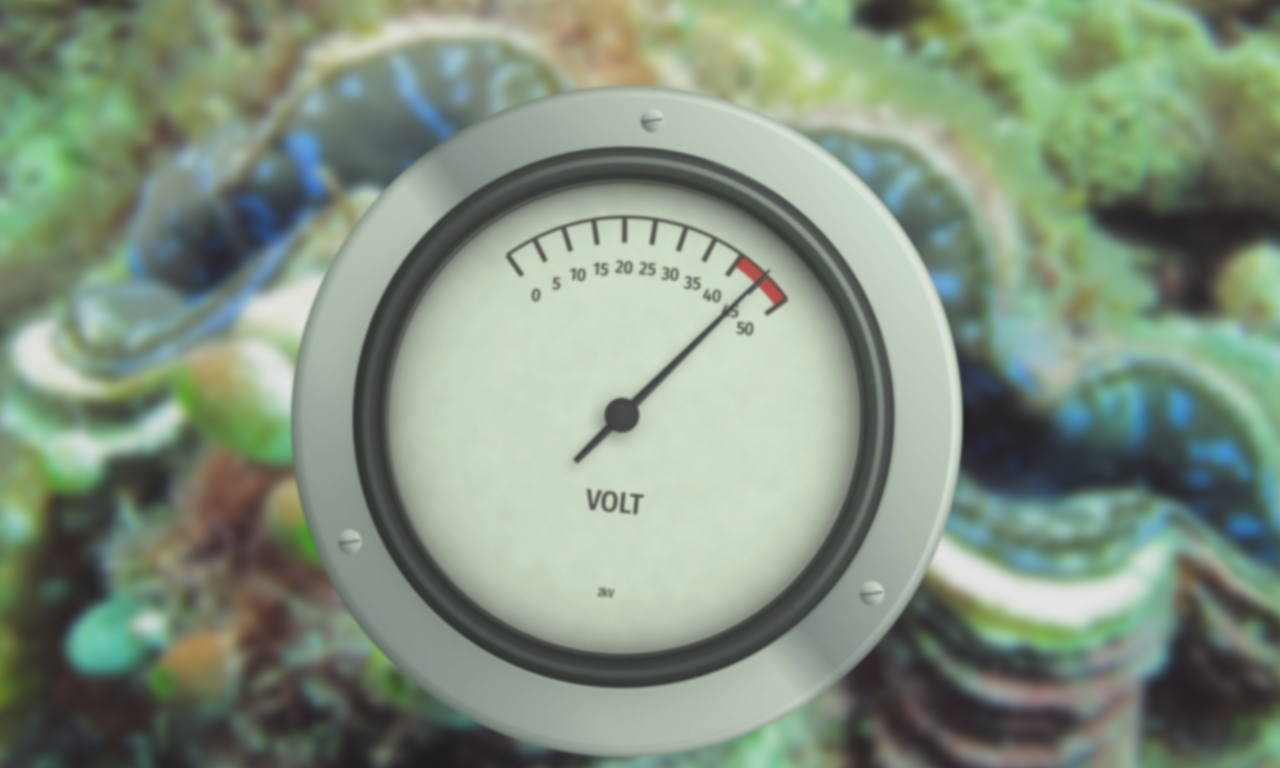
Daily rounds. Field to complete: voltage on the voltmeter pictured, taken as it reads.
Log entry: 45 V
